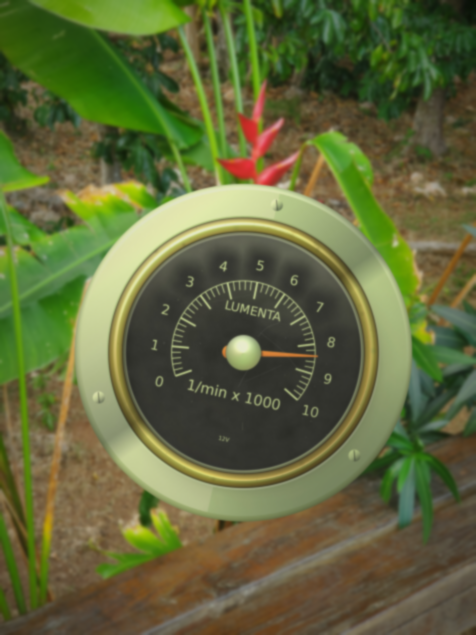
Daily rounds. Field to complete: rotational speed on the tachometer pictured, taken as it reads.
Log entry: 8400 rpm
